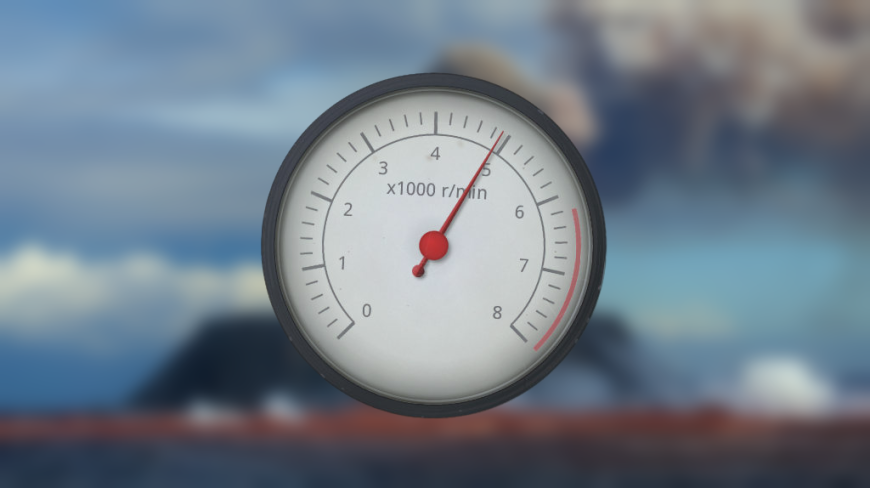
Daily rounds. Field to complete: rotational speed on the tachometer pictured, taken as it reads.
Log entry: 4900 rpm
